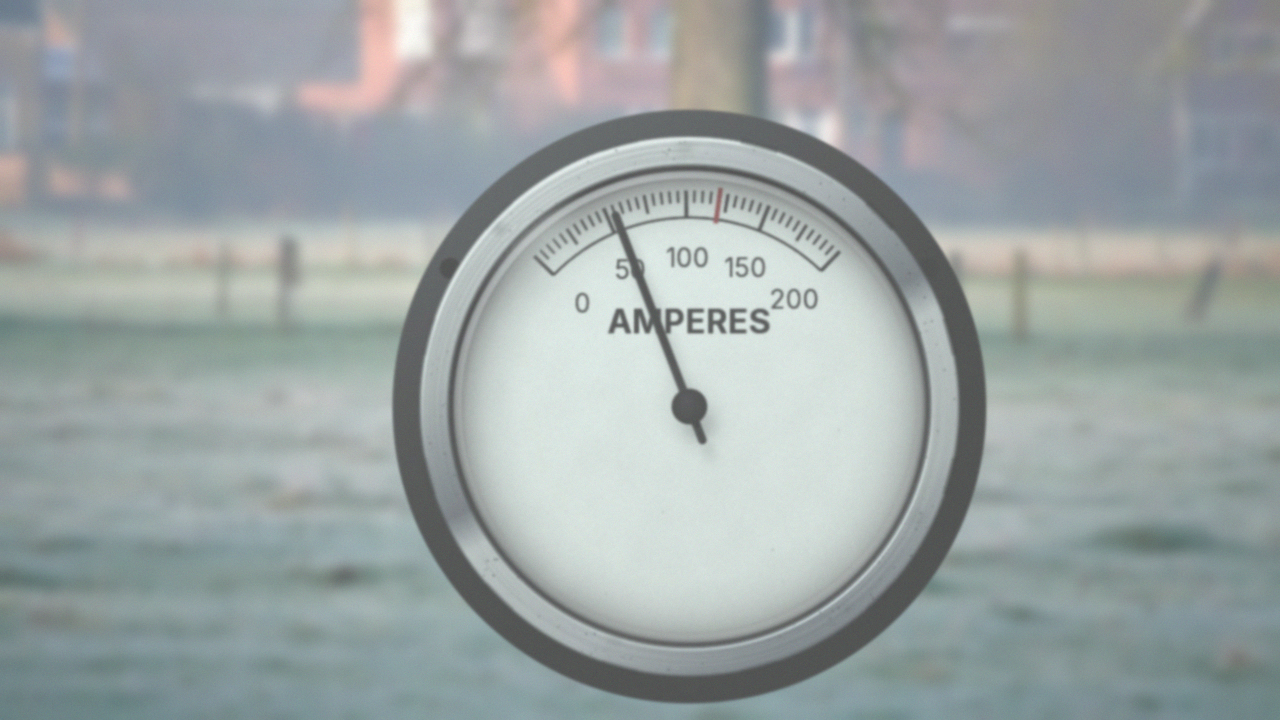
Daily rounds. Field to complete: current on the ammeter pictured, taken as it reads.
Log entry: 55 A
